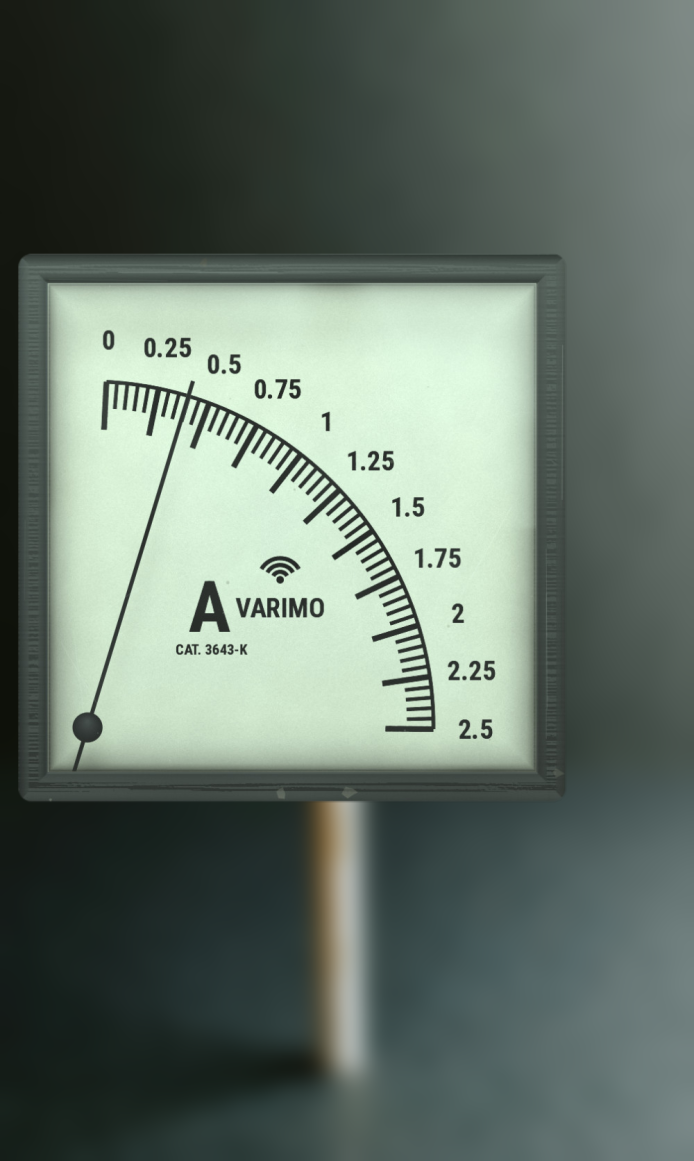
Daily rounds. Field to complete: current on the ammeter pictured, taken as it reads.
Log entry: 0.4 A
